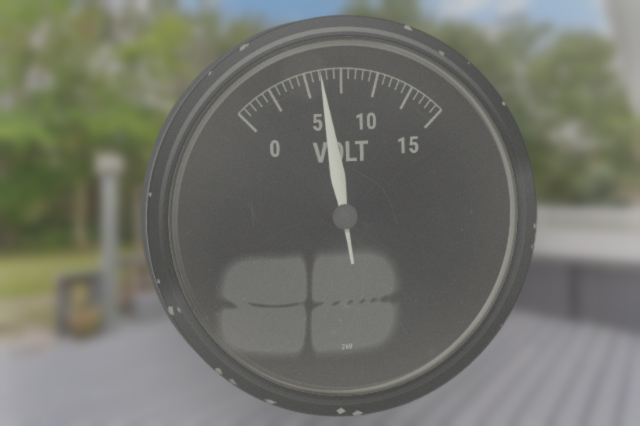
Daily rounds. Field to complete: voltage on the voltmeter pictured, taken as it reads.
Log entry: 6 V
